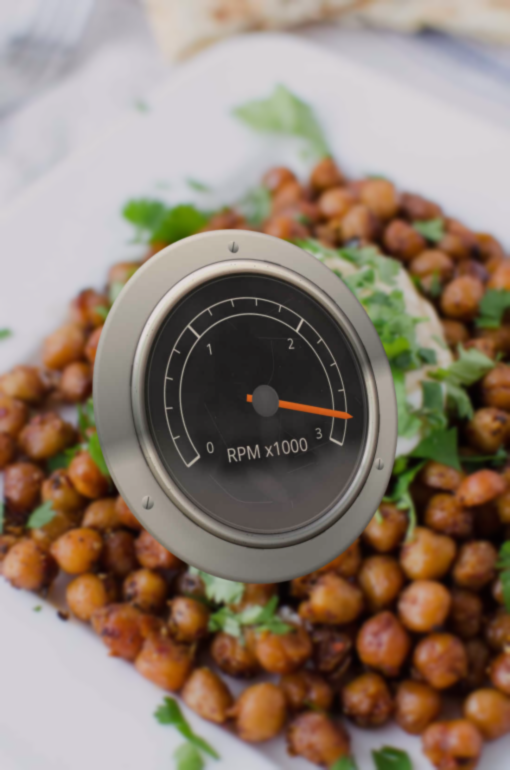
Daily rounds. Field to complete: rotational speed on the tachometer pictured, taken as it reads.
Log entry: 2800 rpm
